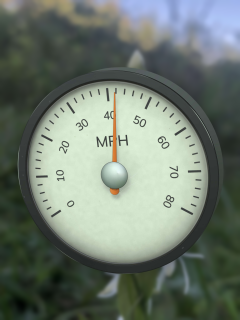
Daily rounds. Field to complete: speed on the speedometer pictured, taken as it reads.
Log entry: 42 mph
